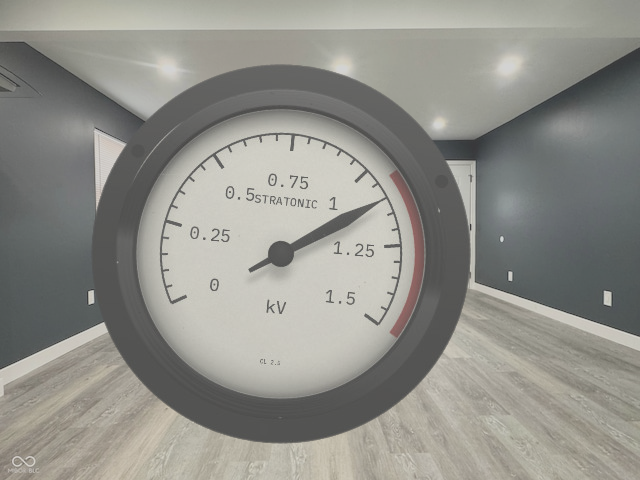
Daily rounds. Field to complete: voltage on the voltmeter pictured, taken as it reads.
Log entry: 1.1 kV
